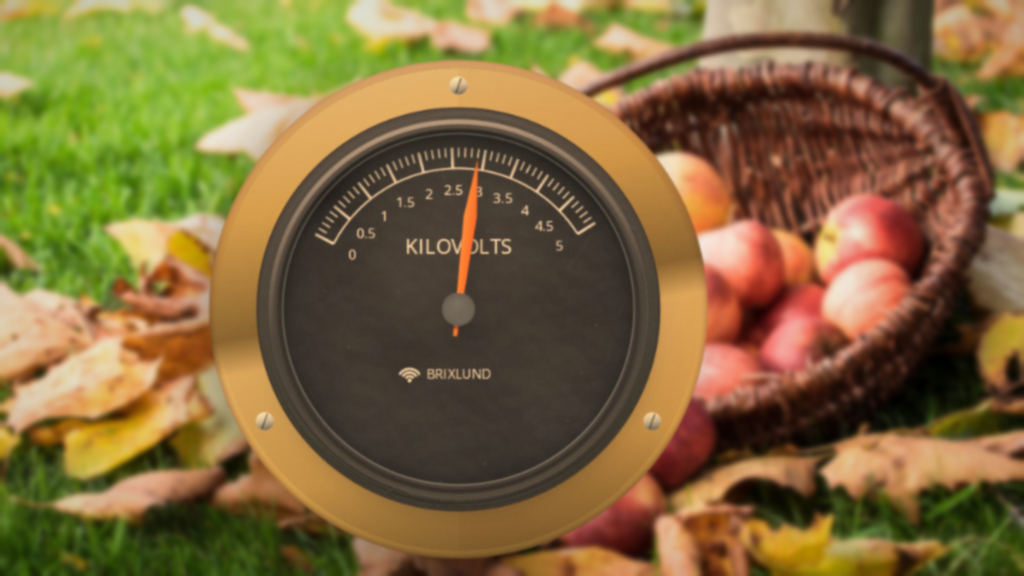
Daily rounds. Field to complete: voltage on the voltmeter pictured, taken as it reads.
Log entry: 2.9 kV
